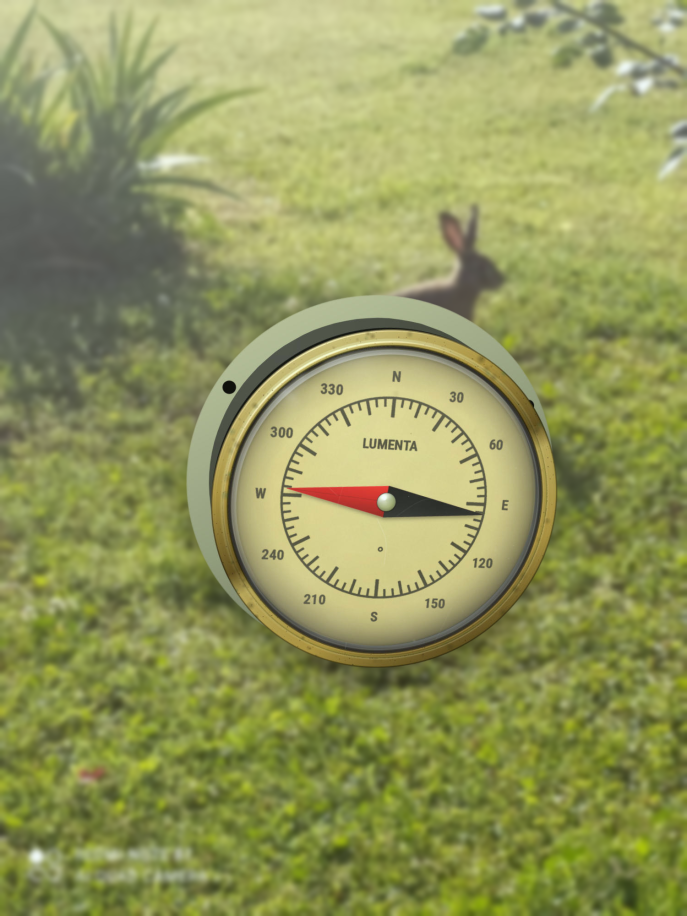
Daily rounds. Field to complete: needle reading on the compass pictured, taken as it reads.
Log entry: 275 °
